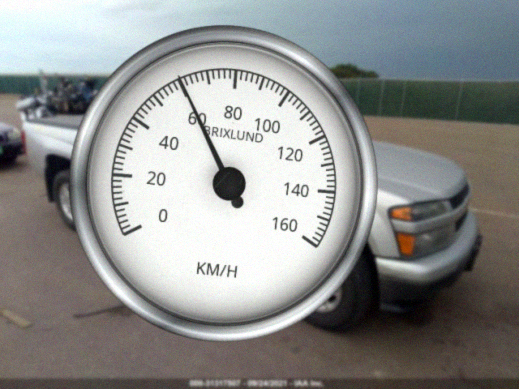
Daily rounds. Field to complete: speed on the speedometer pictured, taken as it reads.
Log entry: 60 km/h
